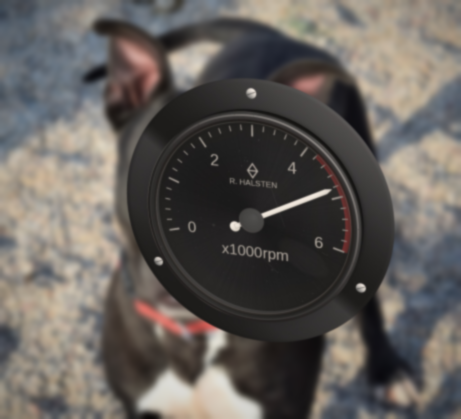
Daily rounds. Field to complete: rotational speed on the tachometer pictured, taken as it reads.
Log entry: 4800 rpm
